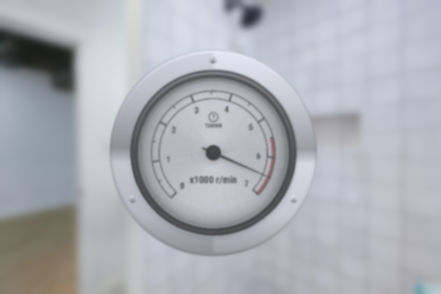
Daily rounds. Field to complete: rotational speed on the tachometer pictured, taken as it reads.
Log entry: 6500 rpm
